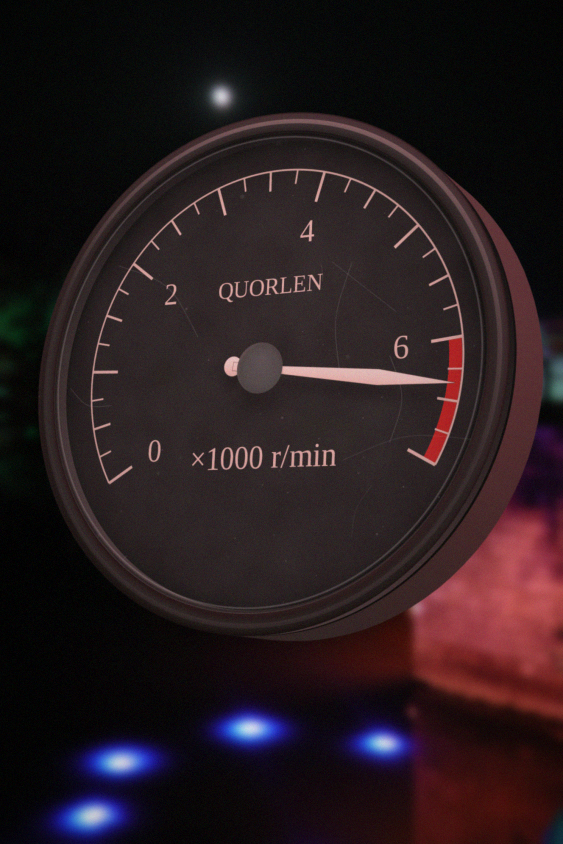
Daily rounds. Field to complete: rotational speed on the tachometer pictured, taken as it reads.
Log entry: 6375 rpm
